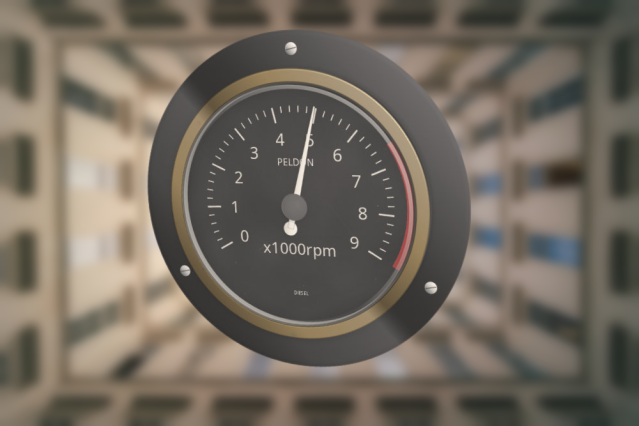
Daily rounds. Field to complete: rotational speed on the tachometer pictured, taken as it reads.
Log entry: 5000 rpm
